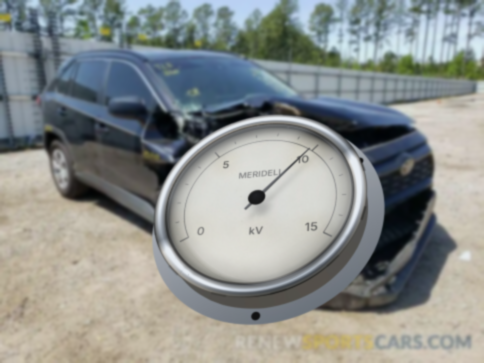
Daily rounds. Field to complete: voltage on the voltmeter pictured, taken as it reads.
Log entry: 10 kV
